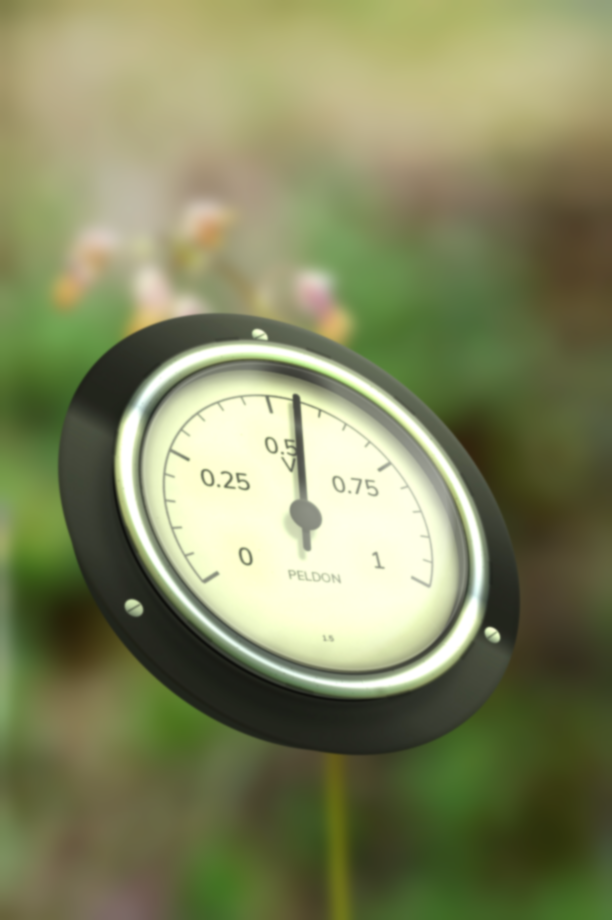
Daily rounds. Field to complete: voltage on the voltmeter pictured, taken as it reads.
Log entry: 0.55 V
